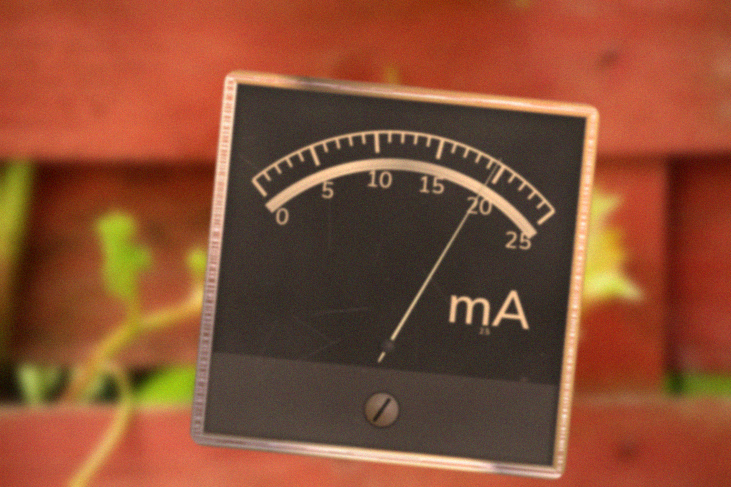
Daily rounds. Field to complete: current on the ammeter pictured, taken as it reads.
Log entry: 19.5 mA
